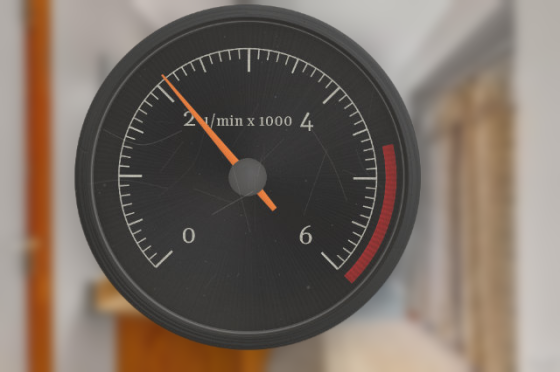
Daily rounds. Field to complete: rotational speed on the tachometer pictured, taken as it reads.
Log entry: 2100 rpm
